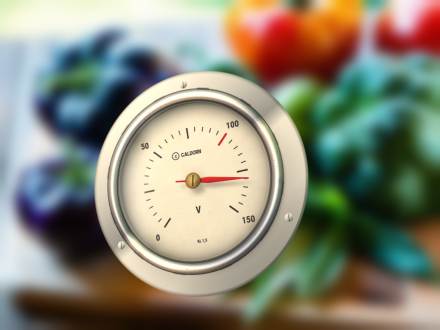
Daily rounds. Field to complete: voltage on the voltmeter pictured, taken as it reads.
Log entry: 130 V
